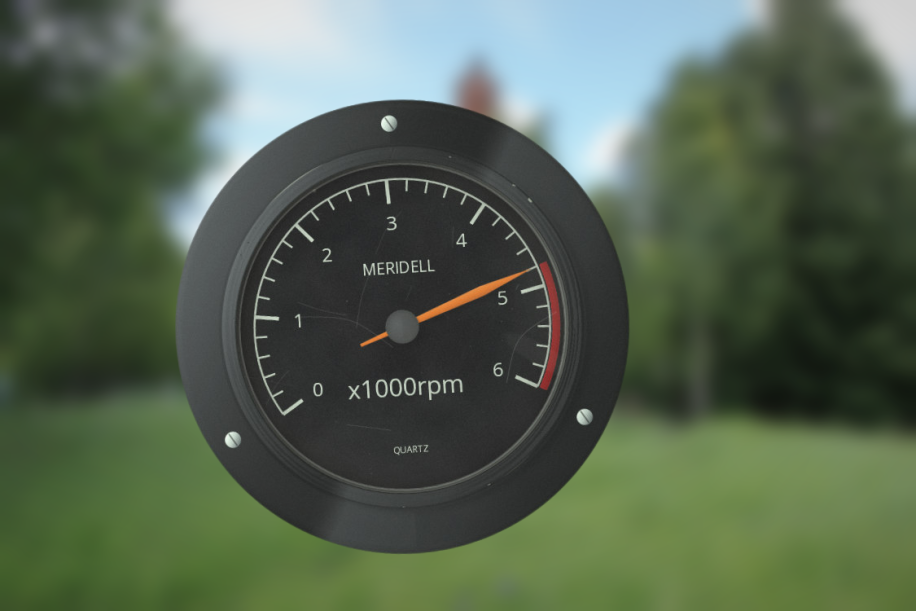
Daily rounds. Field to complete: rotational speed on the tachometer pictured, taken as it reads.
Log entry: 4800 rpm
